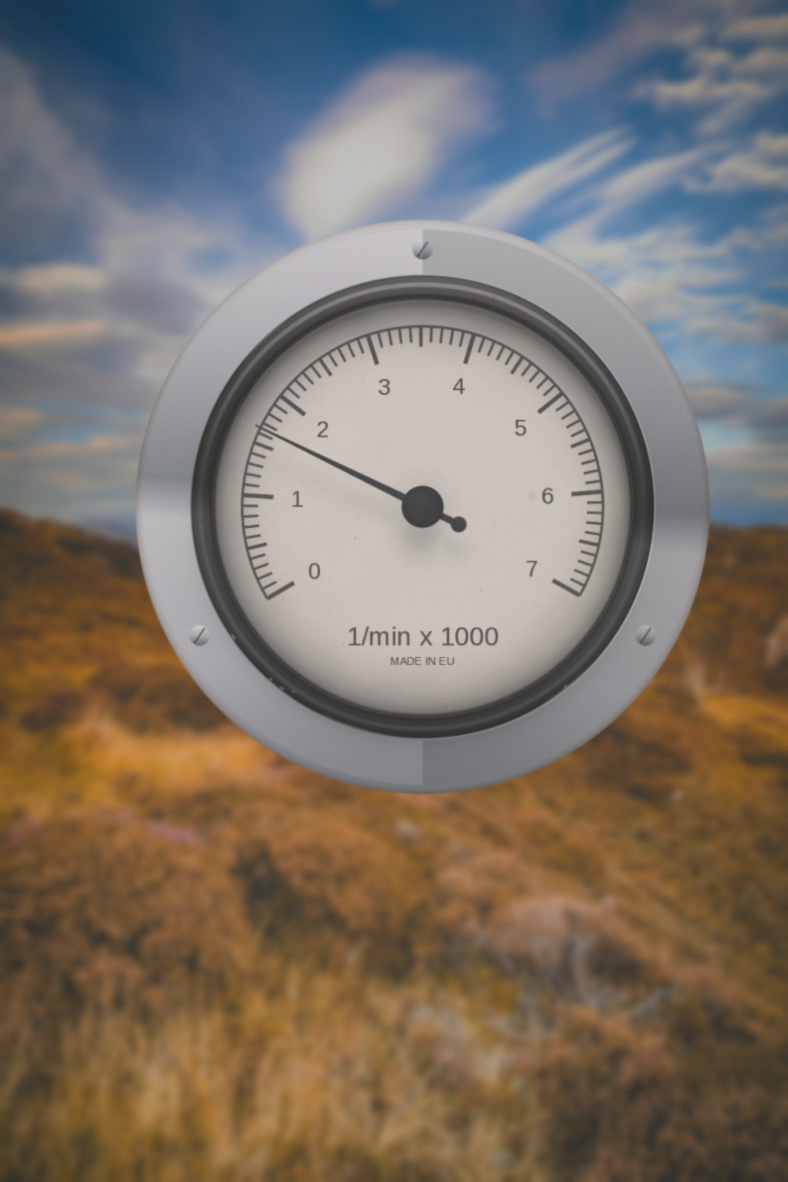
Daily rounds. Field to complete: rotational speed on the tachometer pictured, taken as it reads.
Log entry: 1650 rpm
